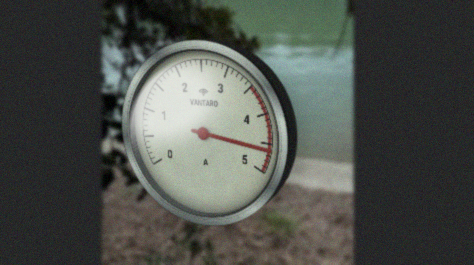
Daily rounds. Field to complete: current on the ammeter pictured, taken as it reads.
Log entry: 4.6 A
